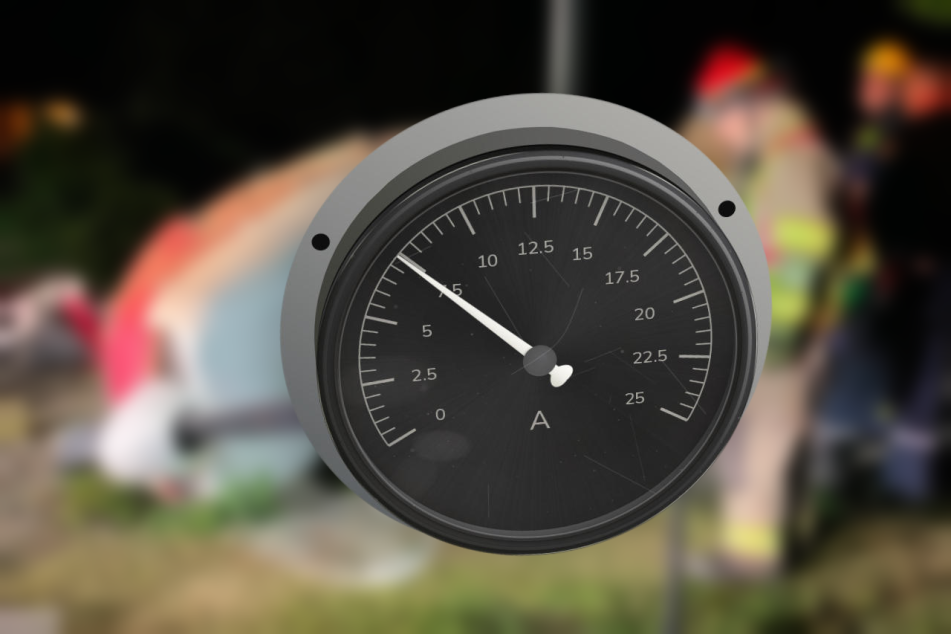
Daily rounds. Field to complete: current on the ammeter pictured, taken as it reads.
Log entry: 7.5 A
